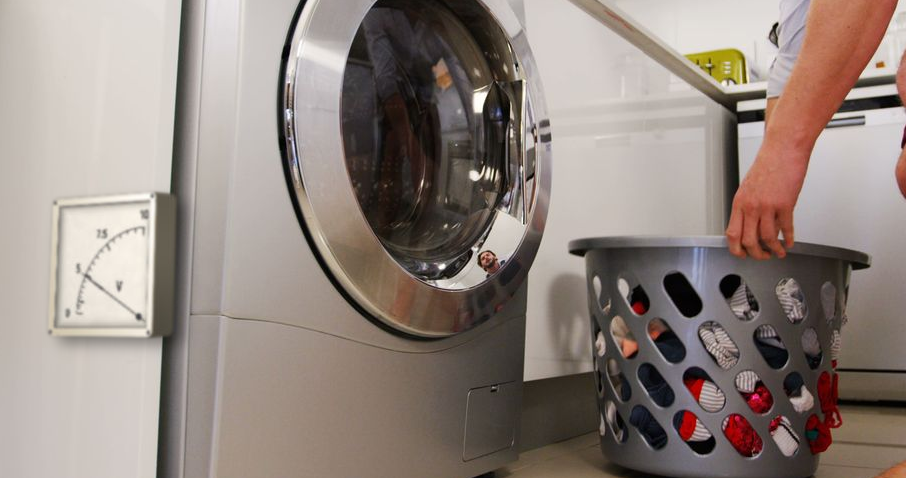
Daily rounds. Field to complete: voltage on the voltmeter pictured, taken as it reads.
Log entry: 5 V
